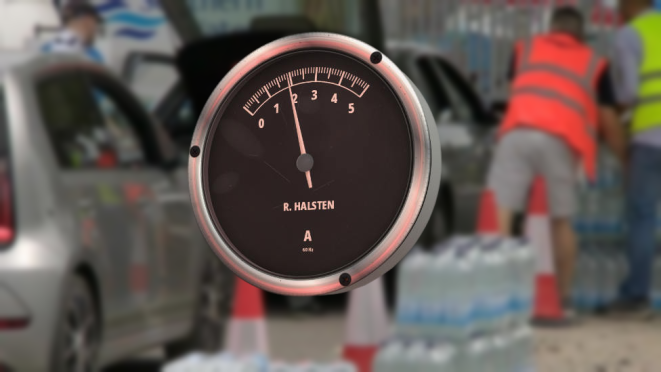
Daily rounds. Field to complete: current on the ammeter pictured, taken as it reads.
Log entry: 2 A
